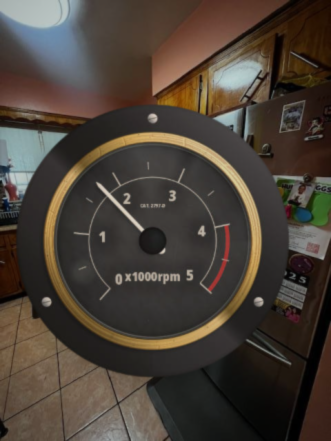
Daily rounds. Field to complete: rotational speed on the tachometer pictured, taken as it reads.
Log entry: 1750 rpm
